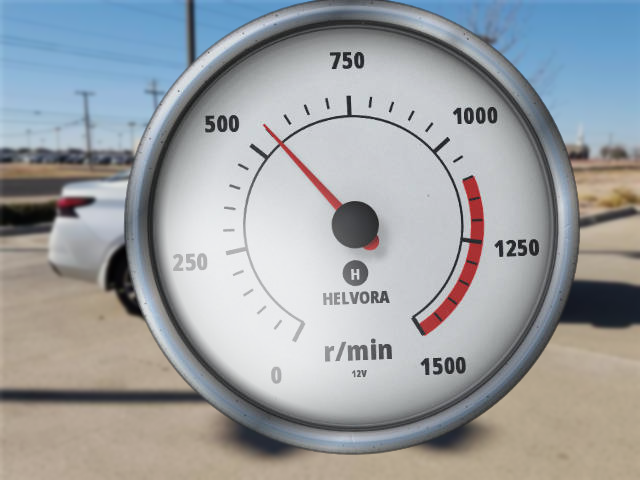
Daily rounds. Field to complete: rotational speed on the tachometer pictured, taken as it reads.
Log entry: 550 rpm
